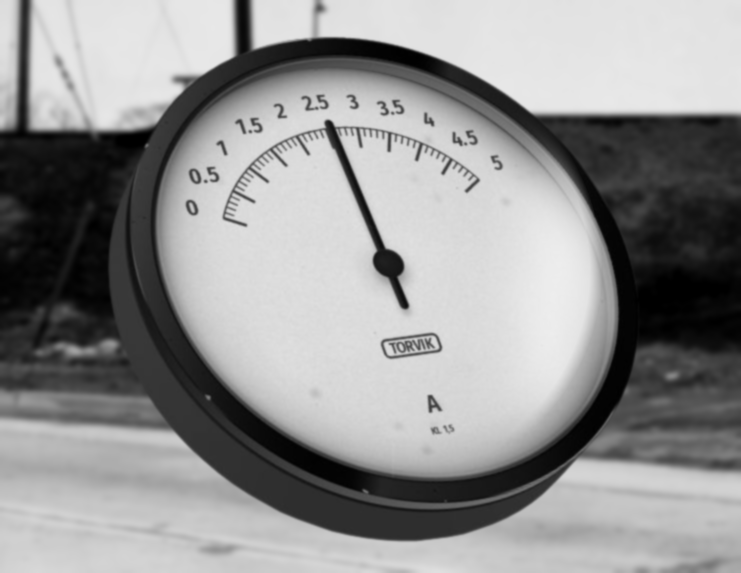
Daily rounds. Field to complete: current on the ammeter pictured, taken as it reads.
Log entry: 2.5 A
